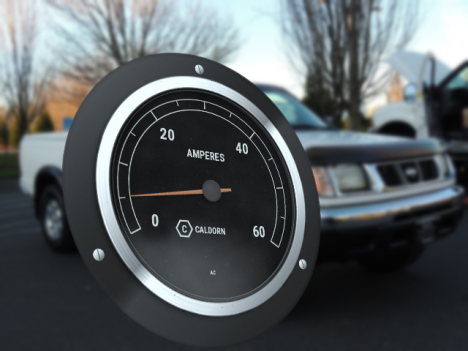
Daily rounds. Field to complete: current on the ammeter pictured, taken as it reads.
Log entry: 5 A
